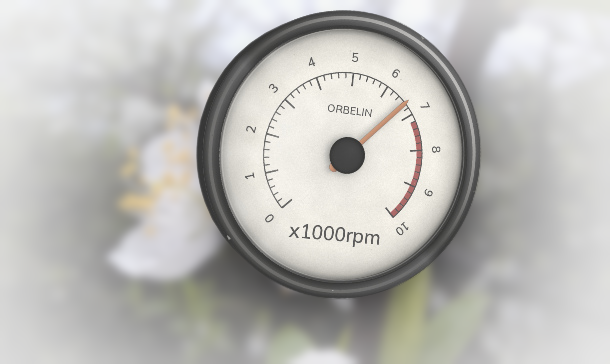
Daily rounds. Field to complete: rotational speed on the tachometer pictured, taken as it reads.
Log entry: 6600 rpm
